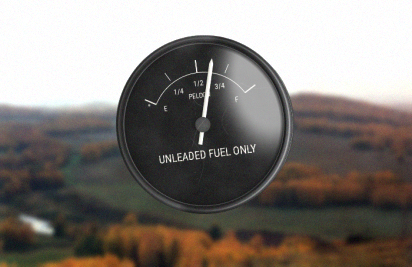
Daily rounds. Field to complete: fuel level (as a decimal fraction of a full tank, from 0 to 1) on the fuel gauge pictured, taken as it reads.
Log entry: 0.625
